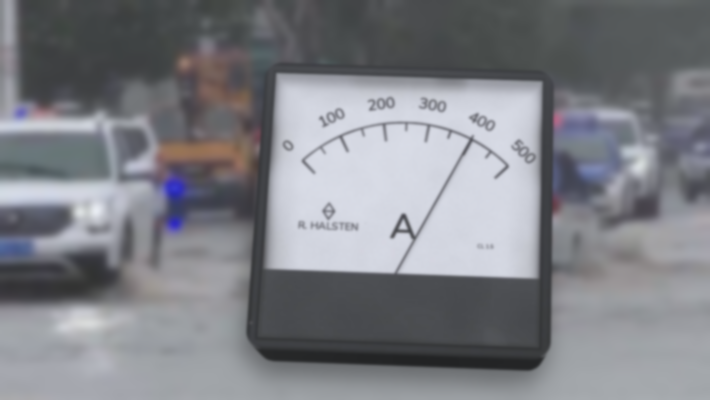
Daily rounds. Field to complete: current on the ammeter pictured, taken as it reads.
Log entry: 400 A
